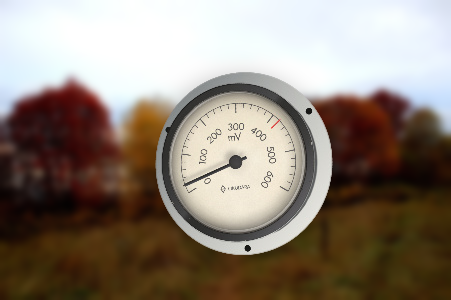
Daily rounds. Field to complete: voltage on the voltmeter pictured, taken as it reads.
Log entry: 20 mV
